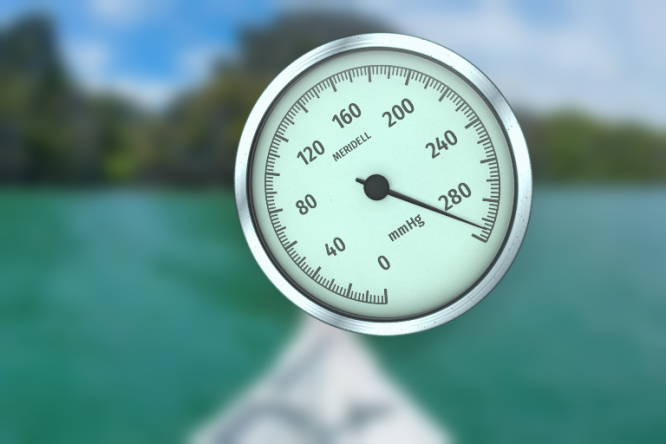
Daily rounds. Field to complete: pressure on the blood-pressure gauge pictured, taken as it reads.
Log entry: 294 mmHg
